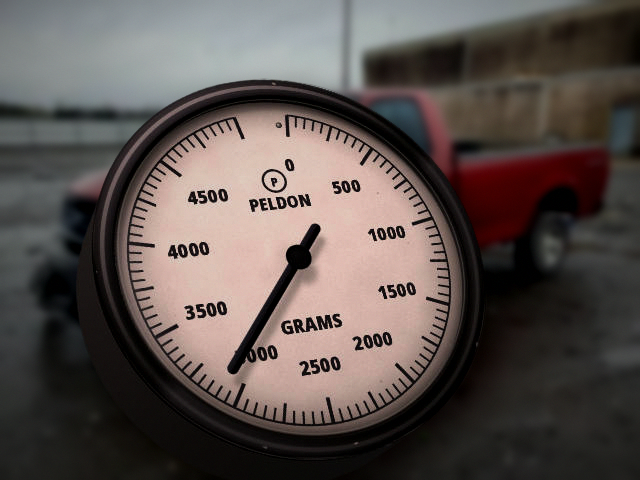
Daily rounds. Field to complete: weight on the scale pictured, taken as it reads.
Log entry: 3100 g
